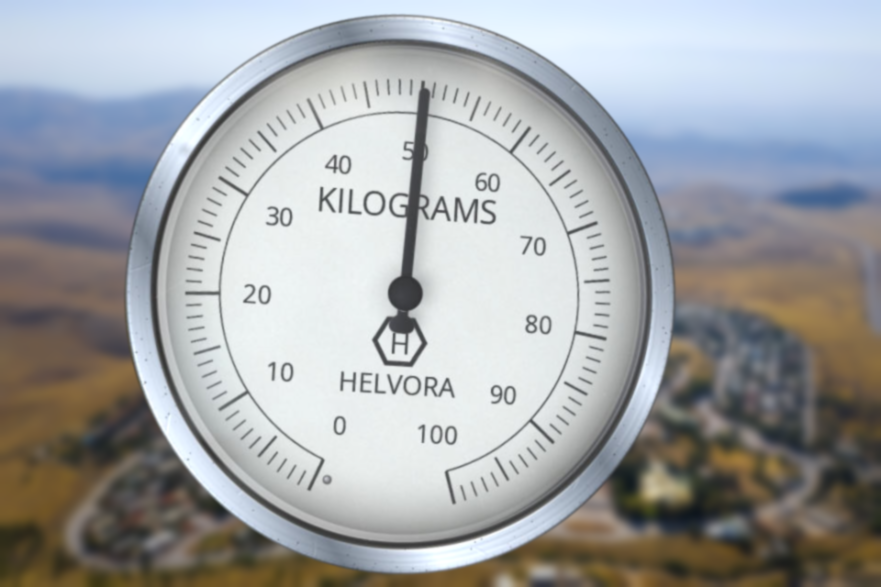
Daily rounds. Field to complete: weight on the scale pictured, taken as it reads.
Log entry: 50 kg
